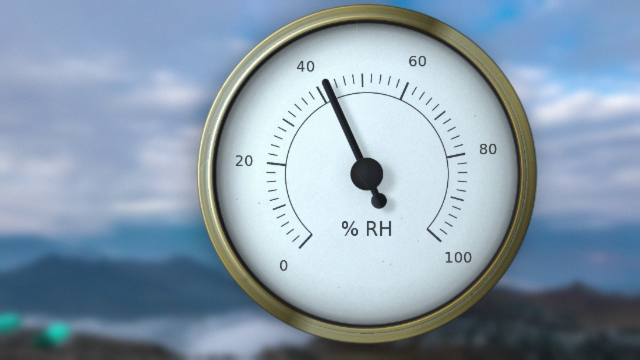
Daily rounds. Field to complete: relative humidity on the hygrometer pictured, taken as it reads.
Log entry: 42 %
